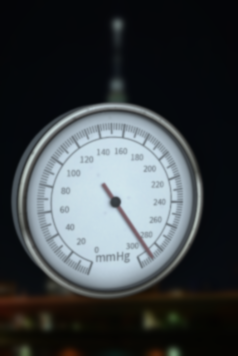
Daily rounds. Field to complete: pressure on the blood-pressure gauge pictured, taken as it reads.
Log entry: 290 mmHg
